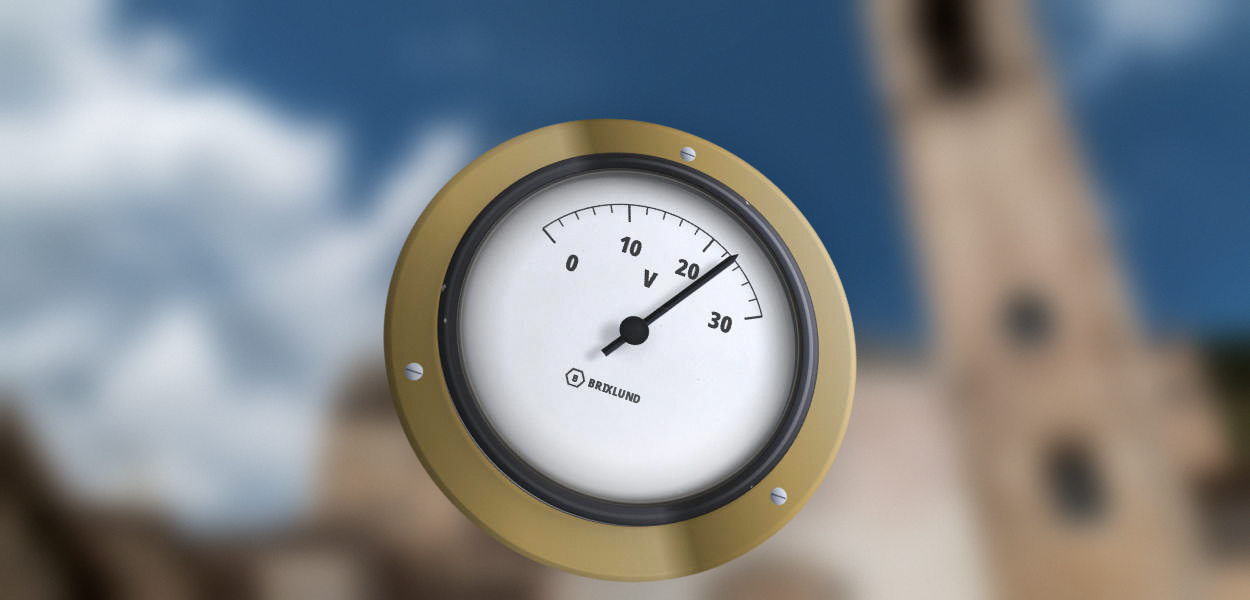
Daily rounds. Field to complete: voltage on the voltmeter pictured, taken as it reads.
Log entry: 23 V
